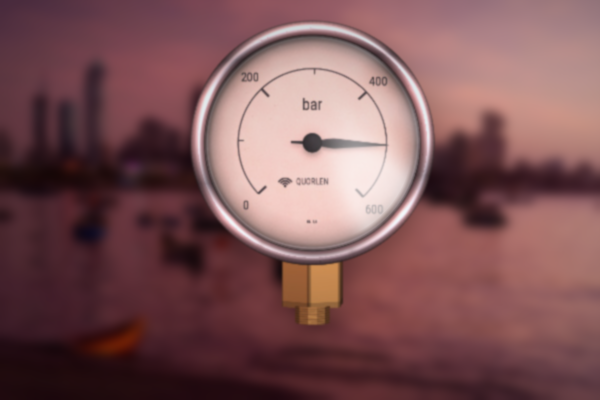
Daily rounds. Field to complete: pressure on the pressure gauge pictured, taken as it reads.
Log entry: 500 bar
